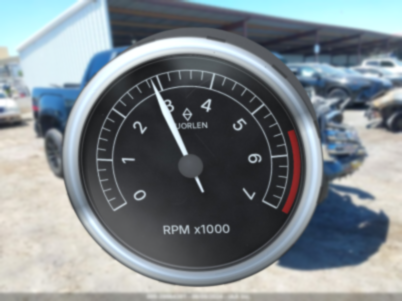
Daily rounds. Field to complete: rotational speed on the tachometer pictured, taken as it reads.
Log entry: 2900 rpm
